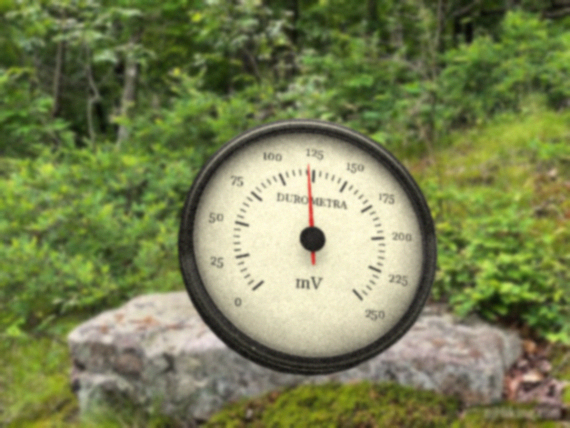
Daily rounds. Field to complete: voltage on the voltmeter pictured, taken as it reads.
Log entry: 120 mV
